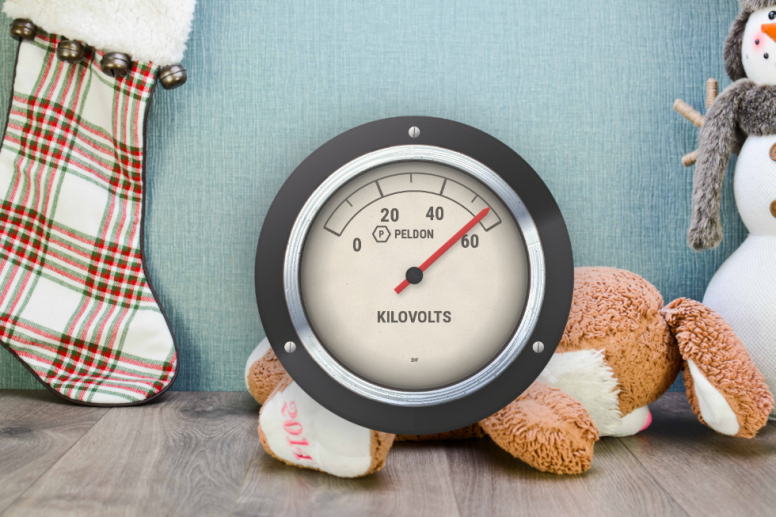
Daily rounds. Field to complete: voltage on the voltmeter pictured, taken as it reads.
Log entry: 55 kV
